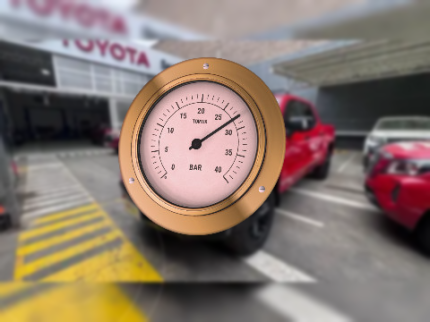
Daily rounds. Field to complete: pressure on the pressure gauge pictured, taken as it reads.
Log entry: 28 bar
